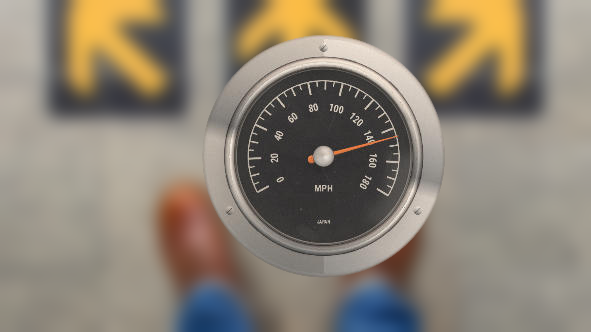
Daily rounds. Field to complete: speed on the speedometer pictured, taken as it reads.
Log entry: 145 mph
